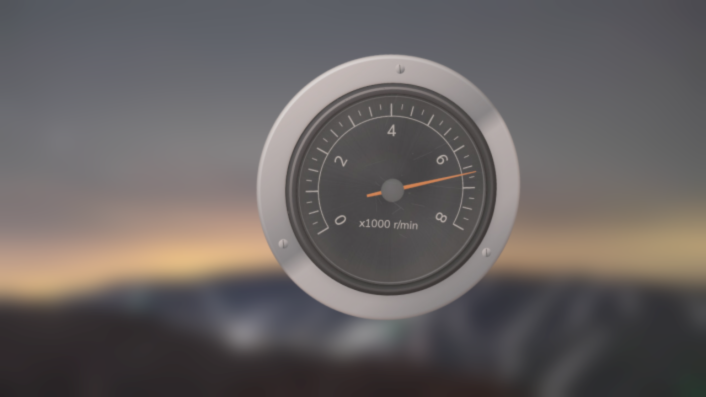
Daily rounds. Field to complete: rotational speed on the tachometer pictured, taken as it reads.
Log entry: 6625 rpm
